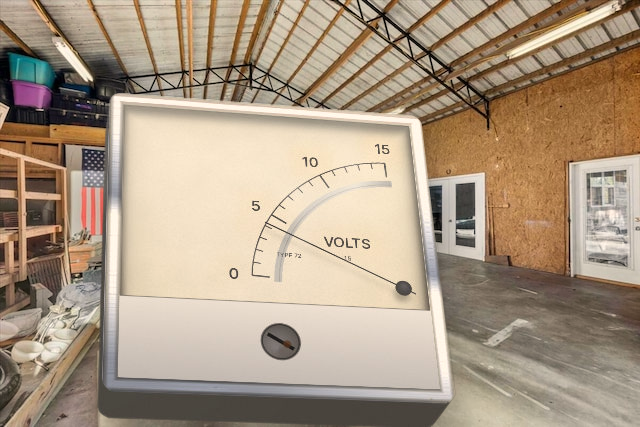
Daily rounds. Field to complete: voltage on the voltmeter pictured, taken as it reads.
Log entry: 4 V
